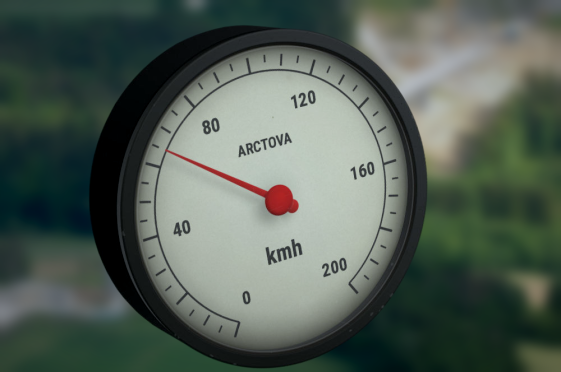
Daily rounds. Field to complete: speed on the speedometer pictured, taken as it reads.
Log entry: 65 km/h
